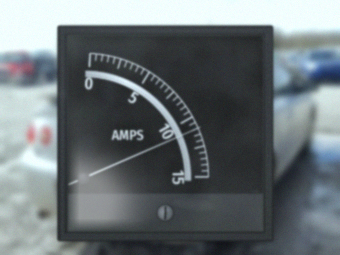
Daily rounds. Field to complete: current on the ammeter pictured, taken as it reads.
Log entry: 11 A
